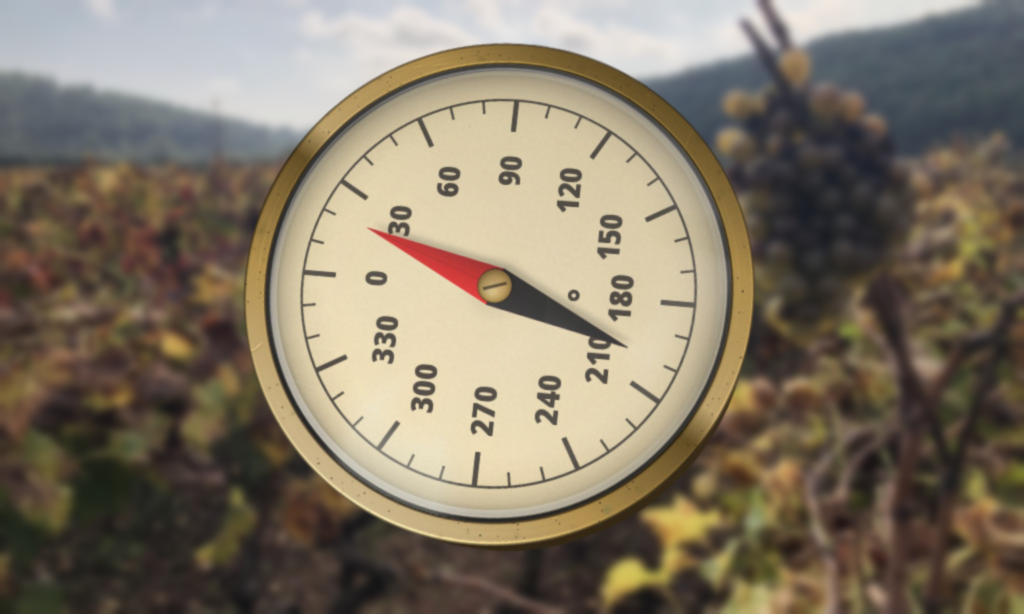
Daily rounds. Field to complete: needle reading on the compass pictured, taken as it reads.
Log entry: 20 °
